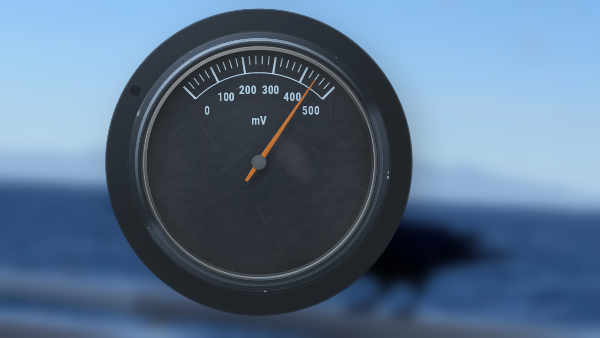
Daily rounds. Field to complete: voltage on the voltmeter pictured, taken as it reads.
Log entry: 440 mV
